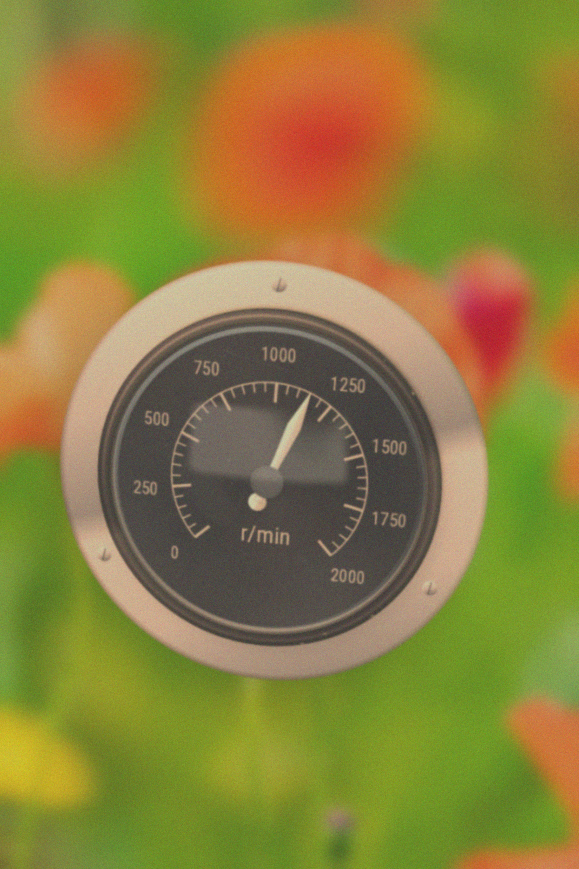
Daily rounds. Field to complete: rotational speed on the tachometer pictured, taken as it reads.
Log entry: 1150 rpm
